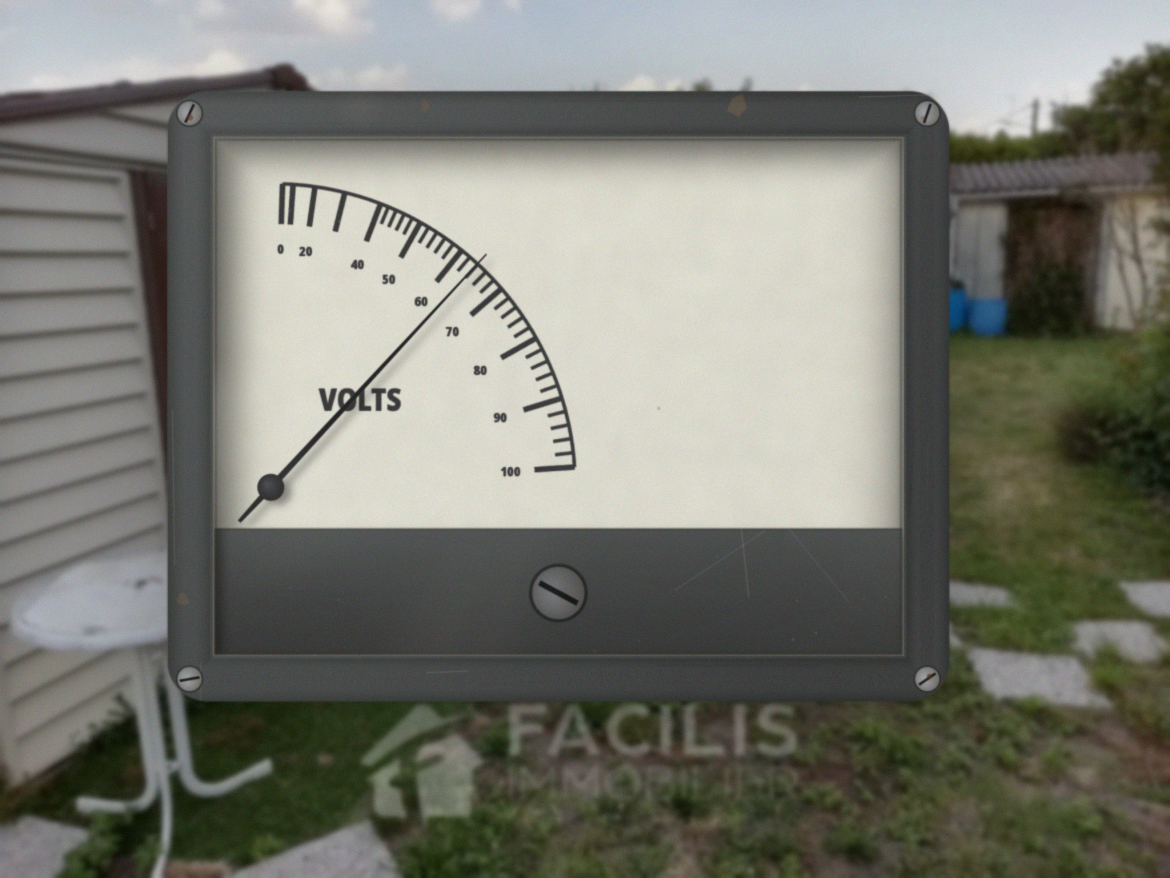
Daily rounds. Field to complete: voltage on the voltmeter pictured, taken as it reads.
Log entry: 64 V
